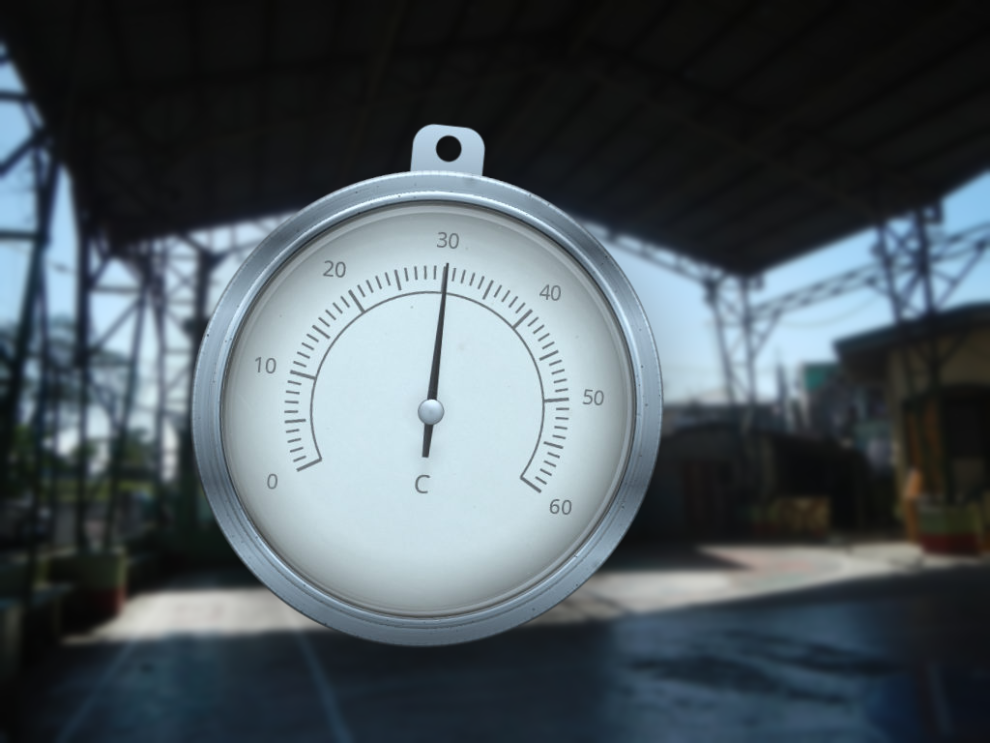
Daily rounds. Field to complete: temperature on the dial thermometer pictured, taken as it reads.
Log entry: 30 °C
